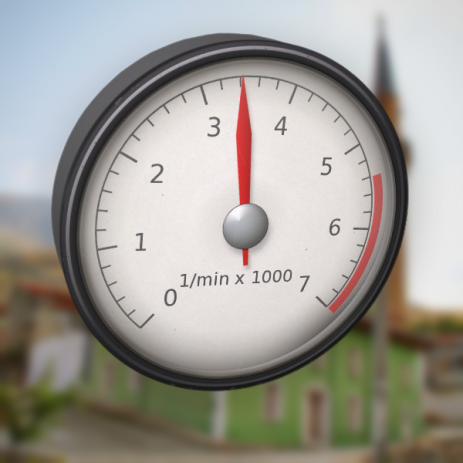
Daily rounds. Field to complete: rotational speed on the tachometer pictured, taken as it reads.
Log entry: 3400 rpm
